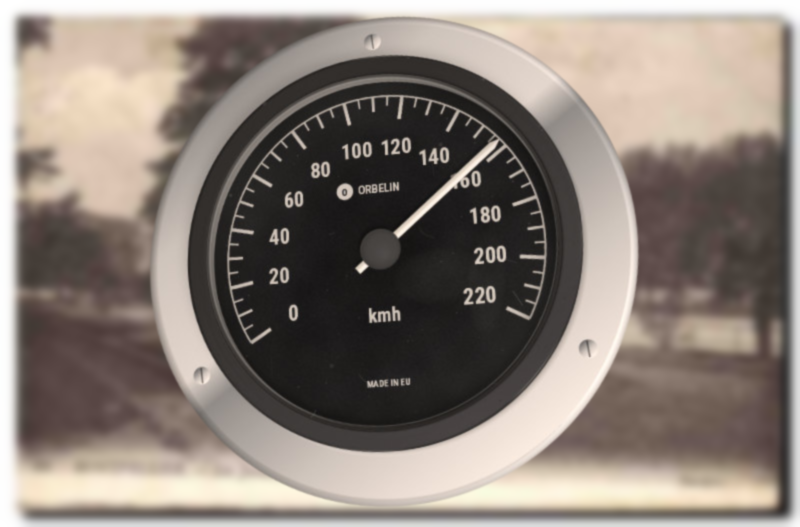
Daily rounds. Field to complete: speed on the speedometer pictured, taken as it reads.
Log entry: 157.5 km/h
